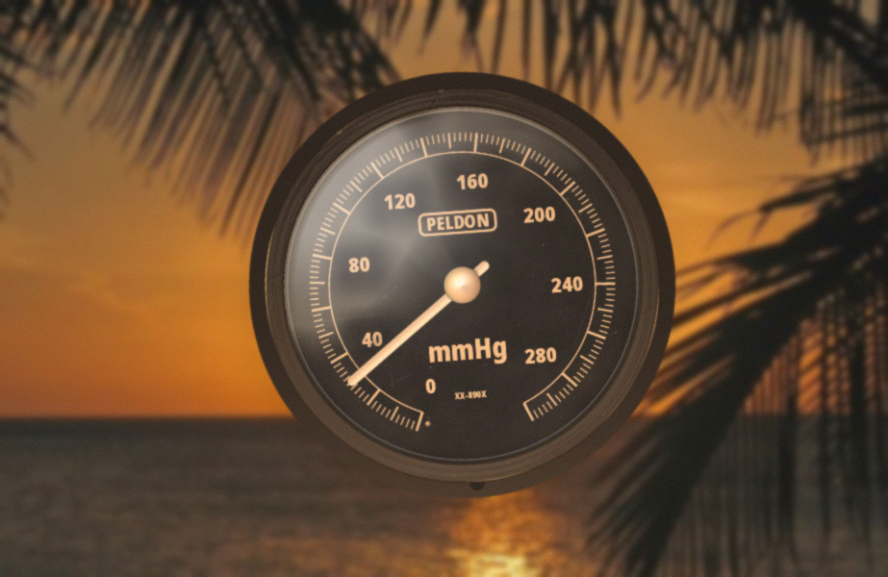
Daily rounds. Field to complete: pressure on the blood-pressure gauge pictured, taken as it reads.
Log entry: 30 mmHg
